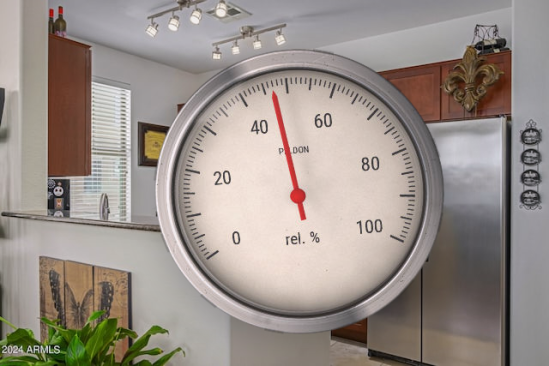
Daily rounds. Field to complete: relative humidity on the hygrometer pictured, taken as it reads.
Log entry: 47 %
